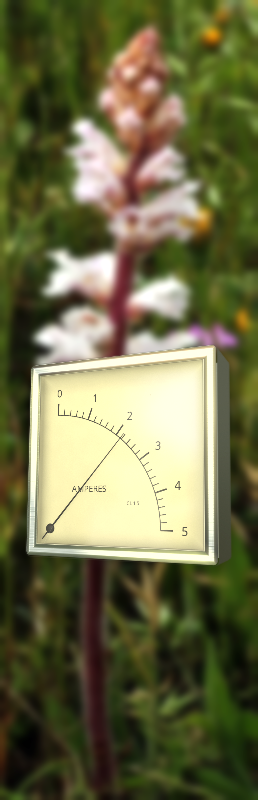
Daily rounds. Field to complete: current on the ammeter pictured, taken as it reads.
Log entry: 2.2 A
